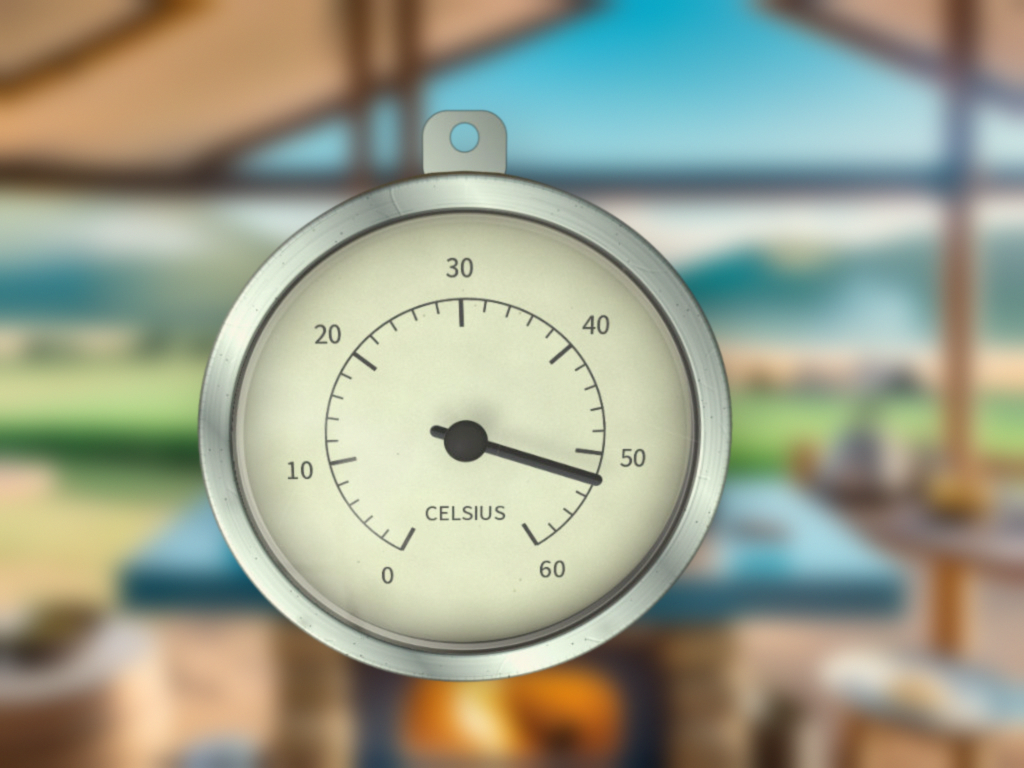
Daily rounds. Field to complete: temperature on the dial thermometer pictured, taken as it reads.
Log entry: 52 °C
